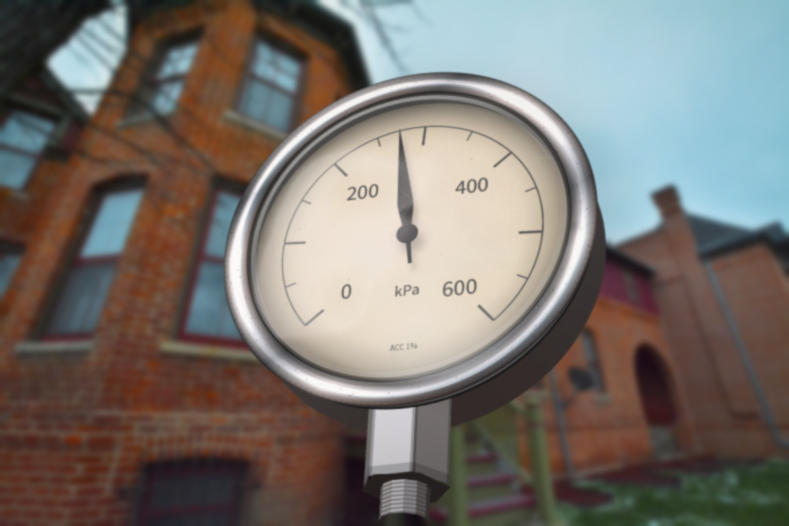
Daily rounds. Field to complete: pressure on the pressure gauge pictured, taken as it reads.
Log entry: 275 kPa
